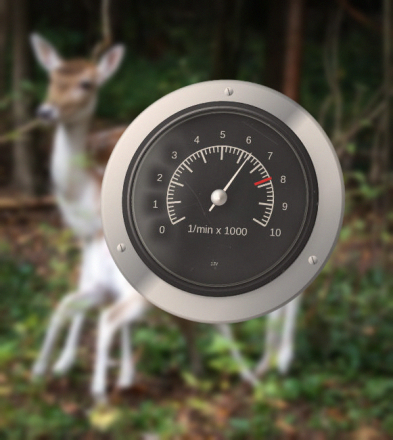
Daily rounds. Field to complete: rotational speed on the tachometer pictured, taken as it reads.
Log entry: 6400 rpm
